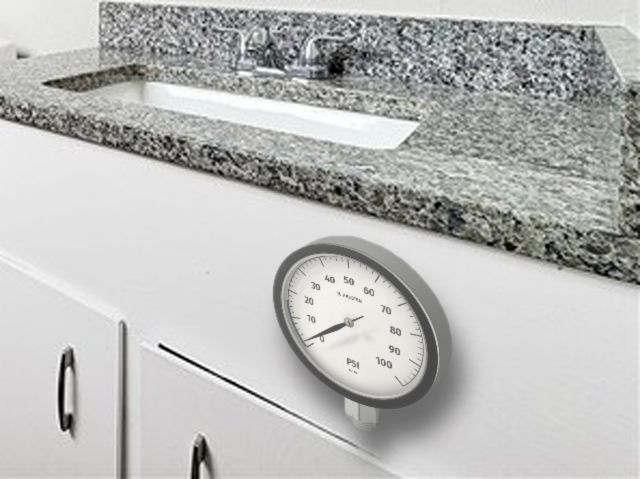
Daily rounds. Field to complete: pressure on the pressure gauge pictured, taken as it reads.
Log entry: 2 psi
